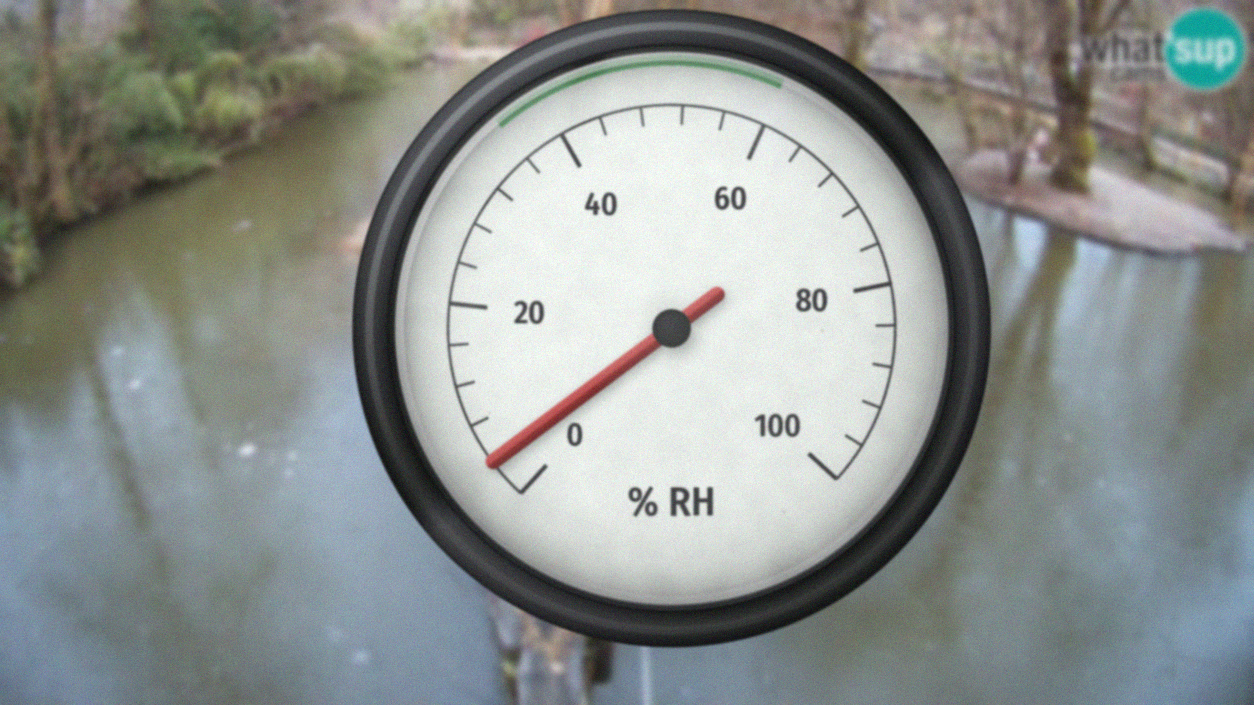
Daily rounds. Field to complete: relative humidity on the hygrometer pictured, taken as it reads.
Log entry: 4 %
